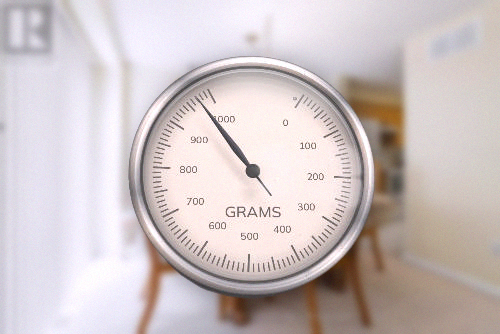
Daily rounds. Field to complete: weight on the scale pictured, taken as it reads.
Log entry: 970 g
